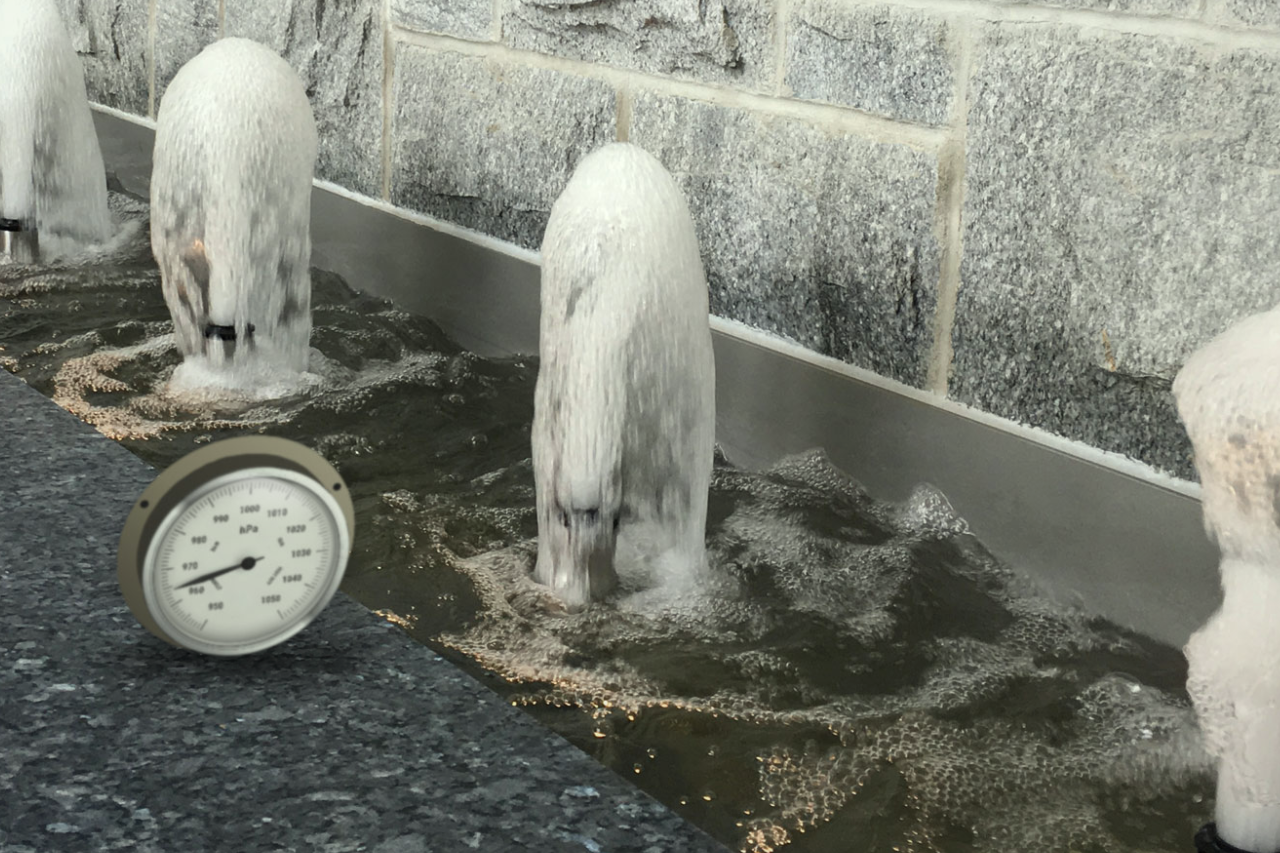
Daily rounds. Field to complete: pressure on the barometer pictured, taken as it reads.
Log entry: 965 hPa
